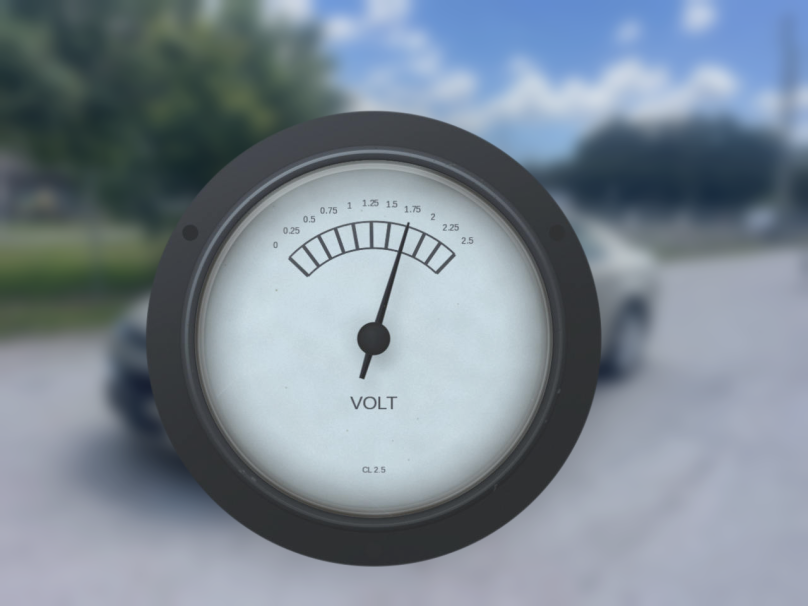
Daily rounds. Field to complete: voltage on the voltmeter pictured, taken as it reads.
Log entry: 1.75 V
